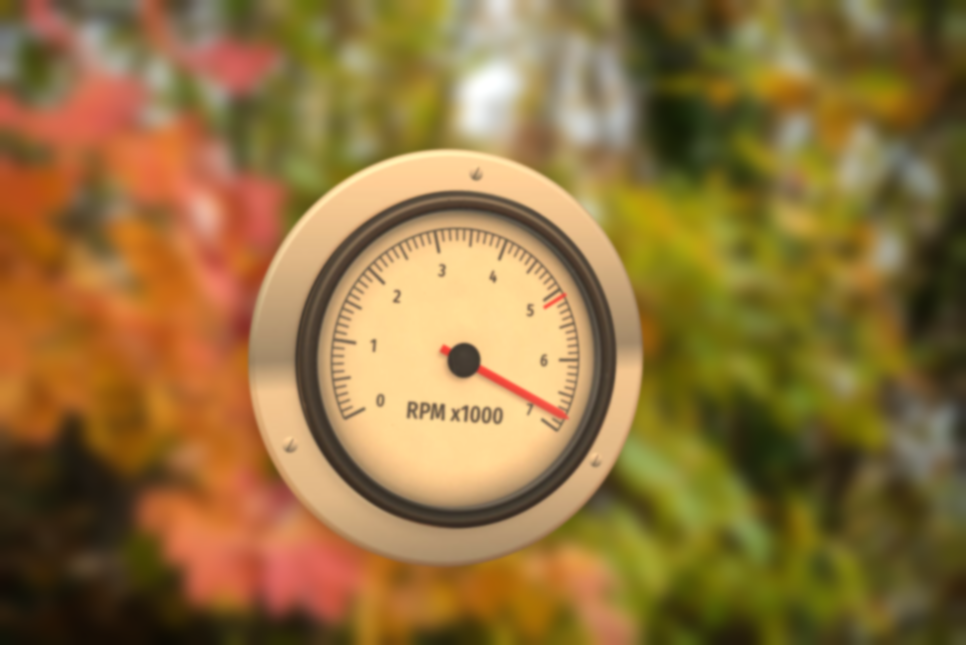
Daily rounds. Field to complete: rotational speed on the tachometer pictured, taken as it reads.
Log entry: 6800 rpm
